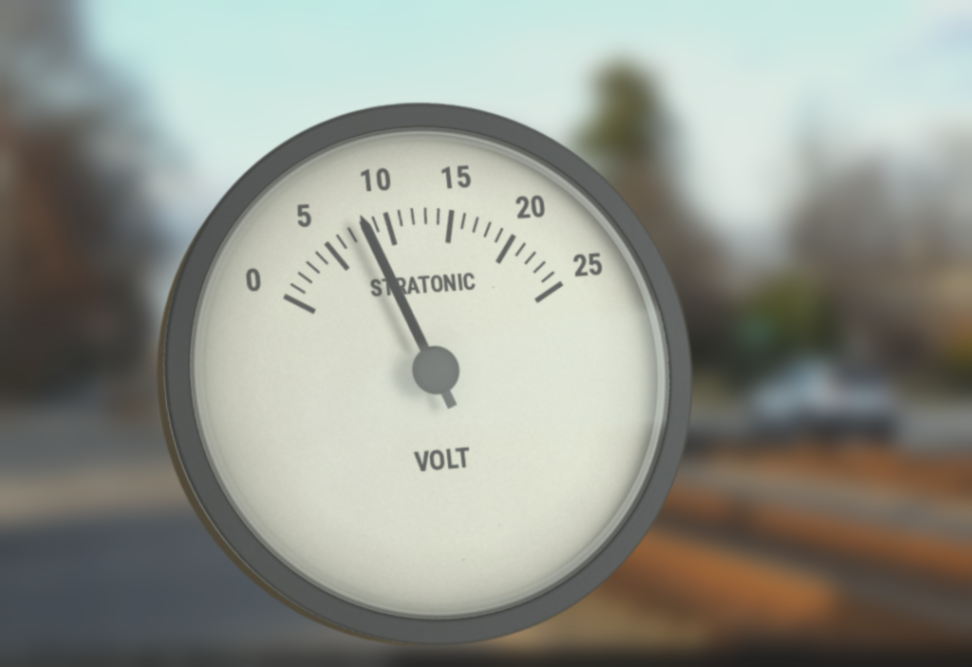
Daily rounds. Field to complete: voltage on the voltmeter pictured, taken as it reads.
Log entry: 8 V
